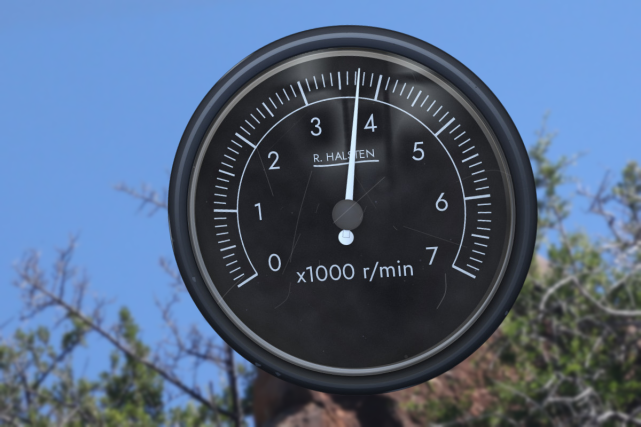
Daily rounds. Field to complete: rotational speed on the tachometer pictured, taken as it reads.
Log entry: 3750 rpm
